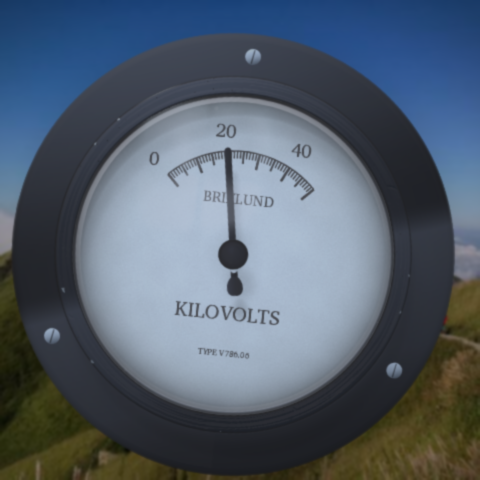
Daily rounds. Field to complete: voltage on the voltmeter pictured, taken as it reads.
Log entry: 20 kV
